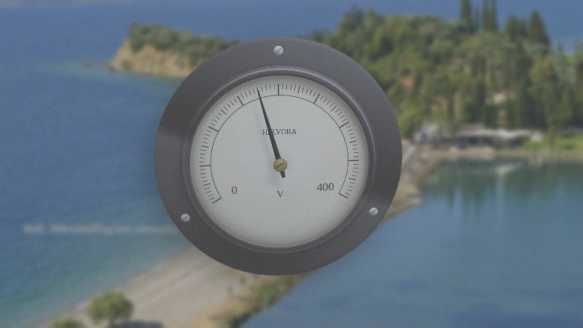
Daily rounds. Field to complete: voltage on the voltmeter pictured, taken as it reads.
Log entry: 175 V
